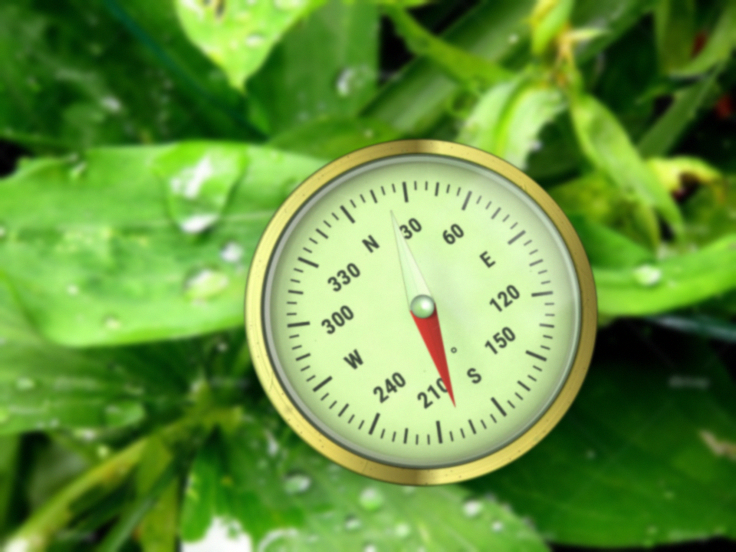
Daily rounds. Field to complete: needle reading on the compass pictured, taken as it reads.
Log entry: 200 °
